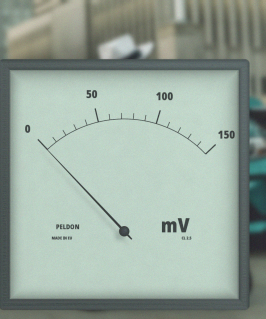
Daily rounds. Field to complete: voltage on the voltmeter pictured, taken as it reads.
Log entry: 0 mV
